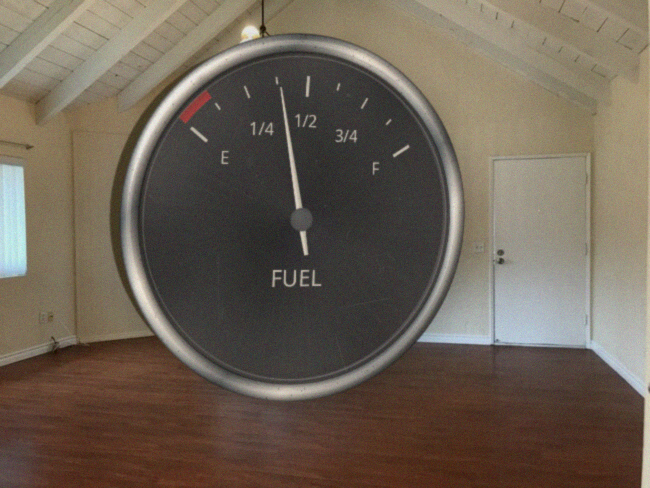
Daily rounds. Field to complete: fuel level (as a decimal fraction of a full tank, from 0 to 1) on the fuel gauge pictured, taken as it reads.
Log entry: 0.375
